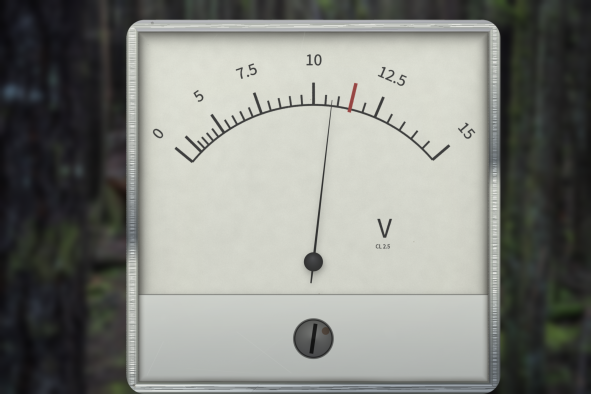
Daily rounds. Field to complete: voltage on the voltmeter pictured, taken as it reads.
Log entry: 10.75 V
